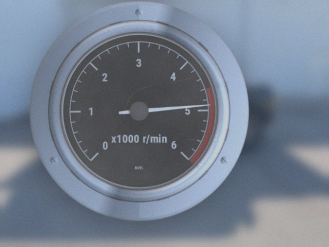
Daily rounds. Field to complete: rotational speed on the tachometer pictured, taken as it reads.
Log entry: 4900 rpm
